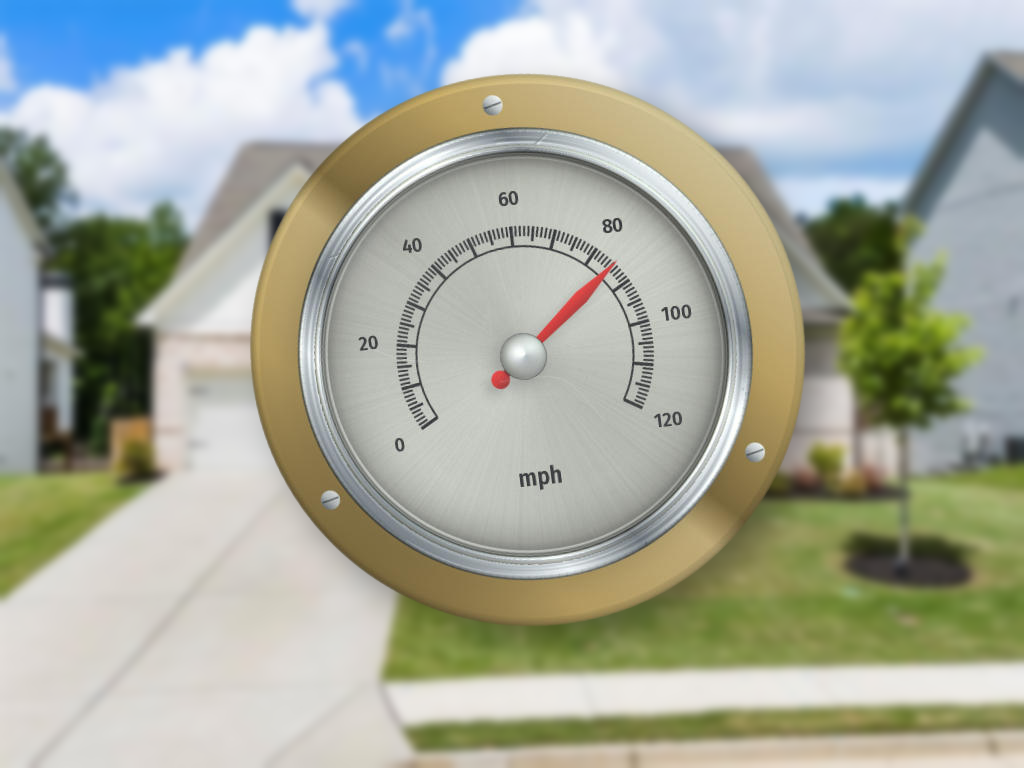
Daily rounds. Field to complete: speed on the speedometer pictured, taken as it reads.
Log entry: 85 mph
